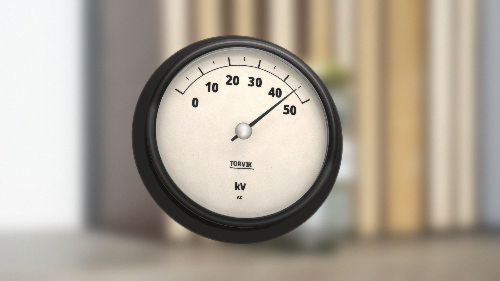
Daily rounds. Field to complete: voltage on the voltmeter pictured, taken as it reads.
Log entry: 45 kV
